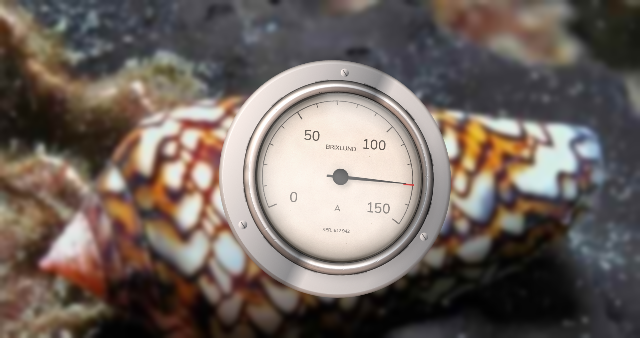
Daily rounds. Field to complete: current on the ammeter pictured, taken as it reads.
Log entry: 130 A
